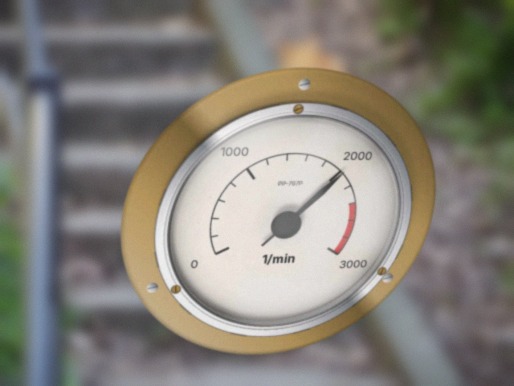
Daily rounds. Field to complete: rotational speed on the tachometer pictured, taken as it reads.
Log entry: 2000 rpm
